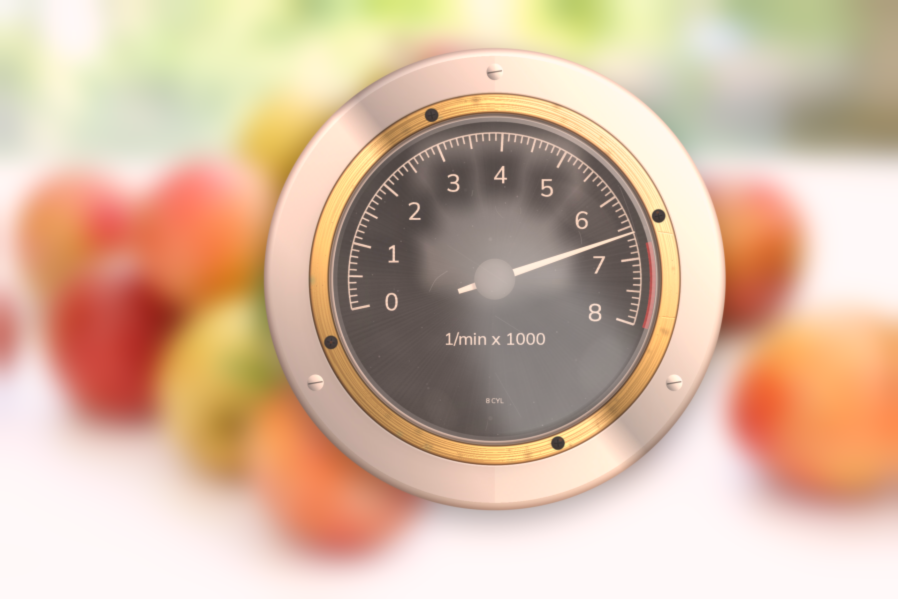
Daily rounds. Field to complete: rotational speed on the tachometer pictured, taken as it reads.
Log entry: 6600 rpm
